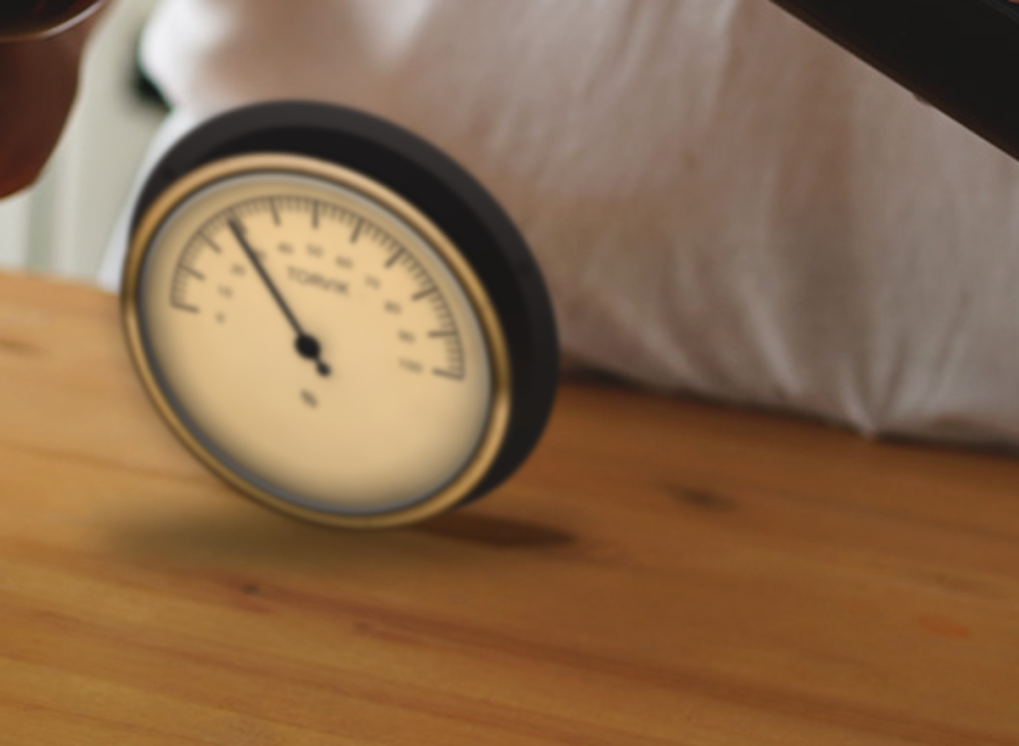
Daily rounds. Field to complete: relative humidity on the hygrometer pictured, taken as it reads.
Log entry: 30 %
